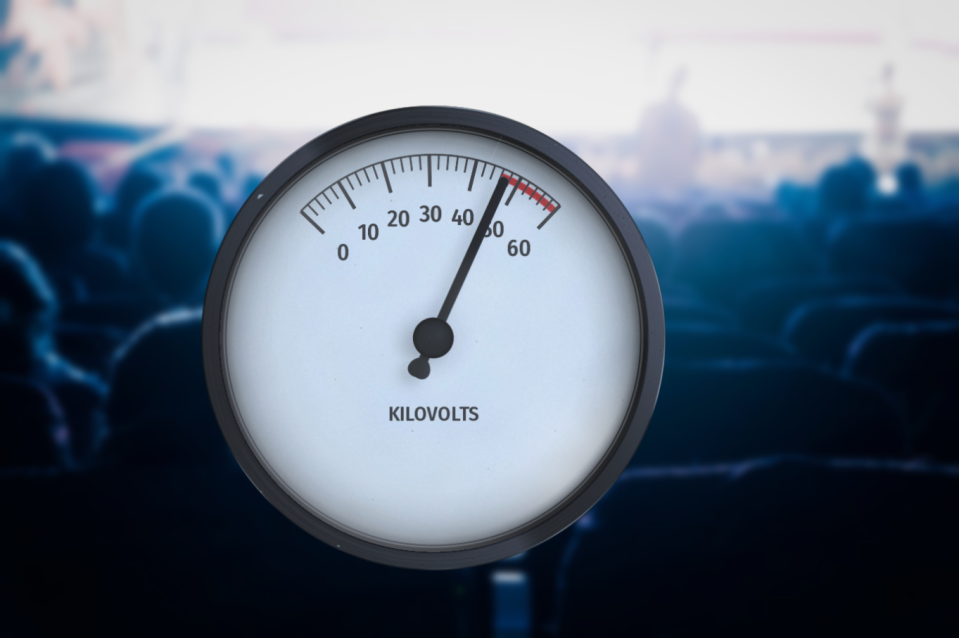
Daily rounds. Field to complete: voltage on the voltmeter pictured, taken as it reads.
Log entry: 47 kV
